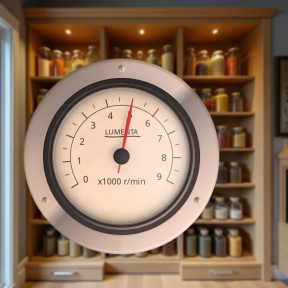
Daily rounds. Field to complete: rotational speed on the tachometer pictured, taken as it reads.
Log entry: 5000 rpm
